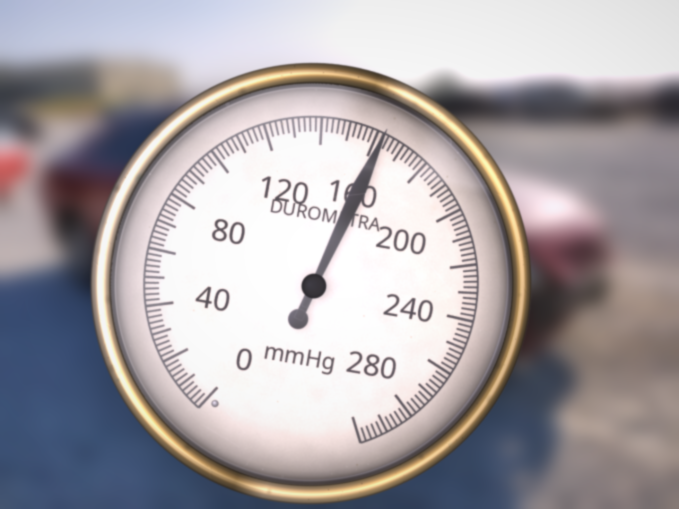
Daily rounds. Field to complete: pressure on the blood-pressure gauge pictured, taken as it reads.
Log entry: 162 mmHg
